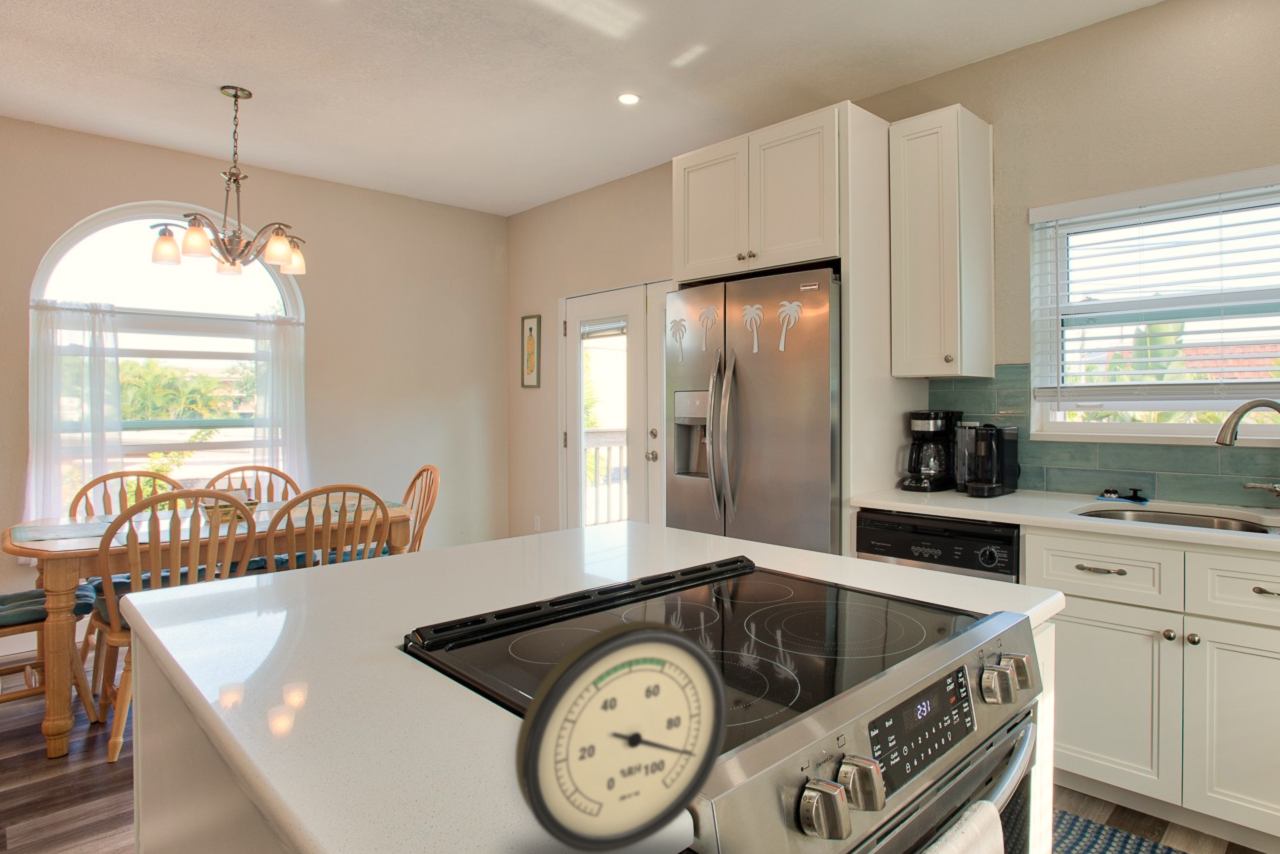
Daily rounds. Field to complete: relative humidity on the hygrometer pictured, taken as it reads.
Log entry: 90 %
